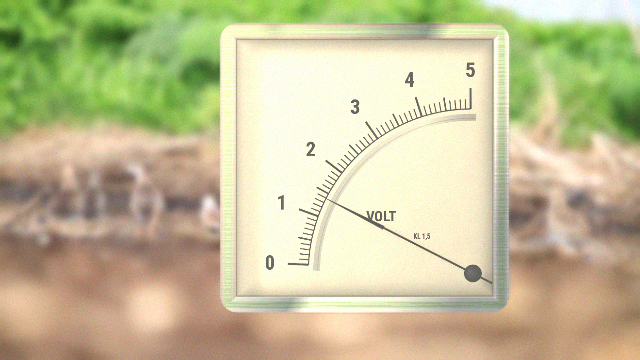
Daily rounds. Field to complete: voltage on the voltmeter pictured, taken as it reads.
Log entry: 1.4 V
